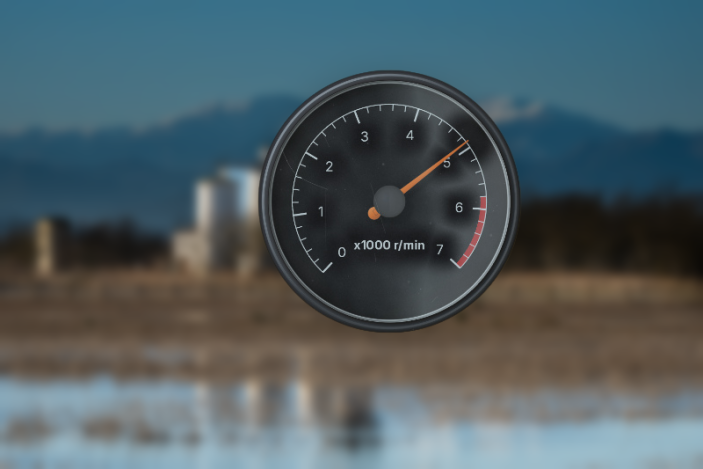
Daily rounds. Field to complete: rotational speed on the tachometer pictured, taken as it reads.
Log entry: 4900 rpm
